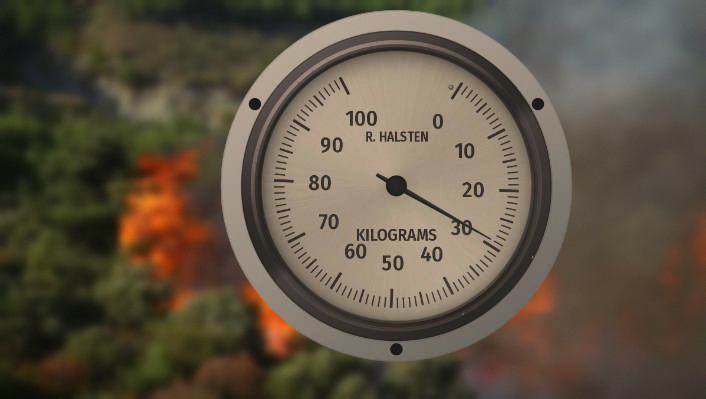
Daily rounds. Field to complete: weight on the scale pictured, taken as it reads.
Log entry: 29 kg
